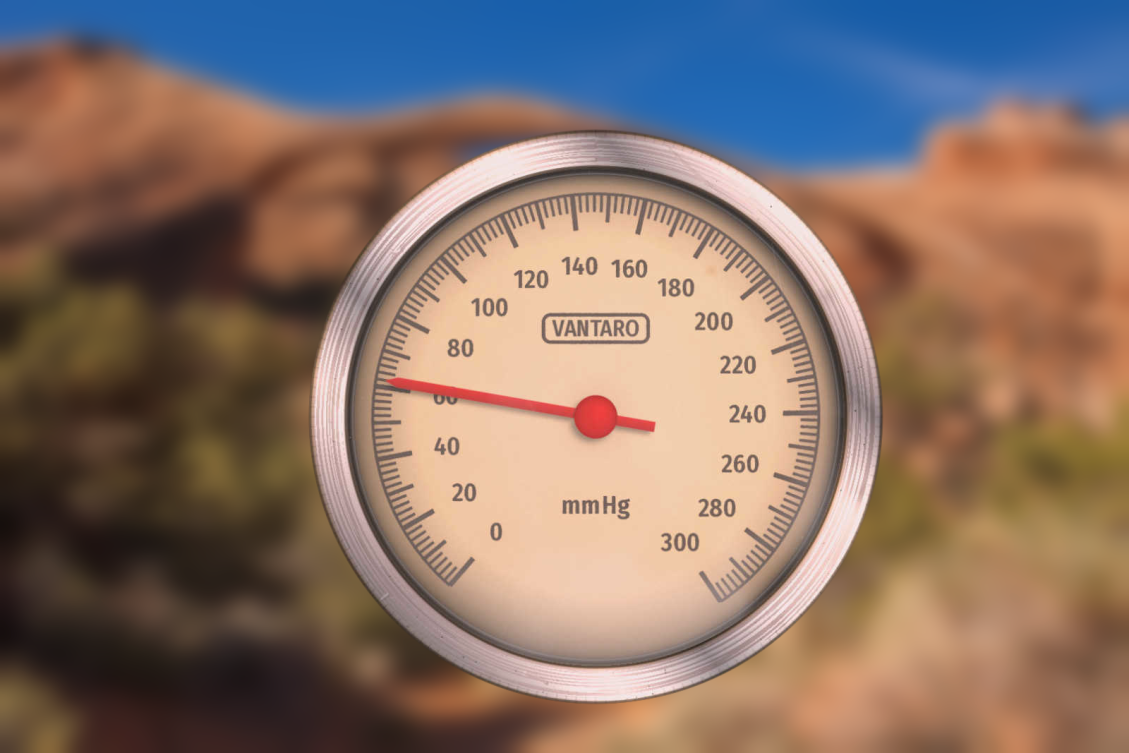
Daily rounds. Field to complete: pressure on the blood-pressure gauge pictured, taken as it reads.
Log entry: 62 mmHg
